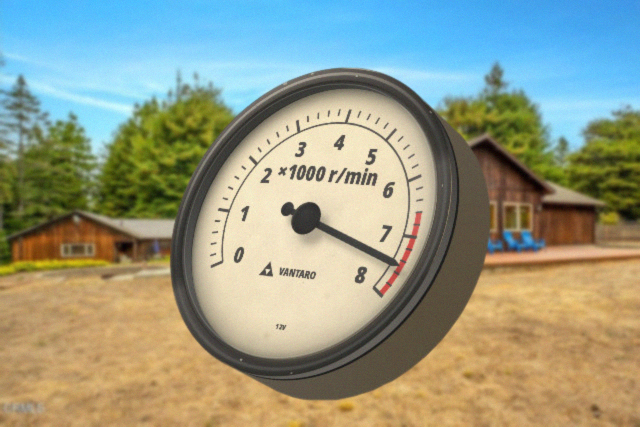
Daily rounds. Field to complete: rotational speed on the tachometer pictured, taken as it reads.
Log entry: 7500 rpm
